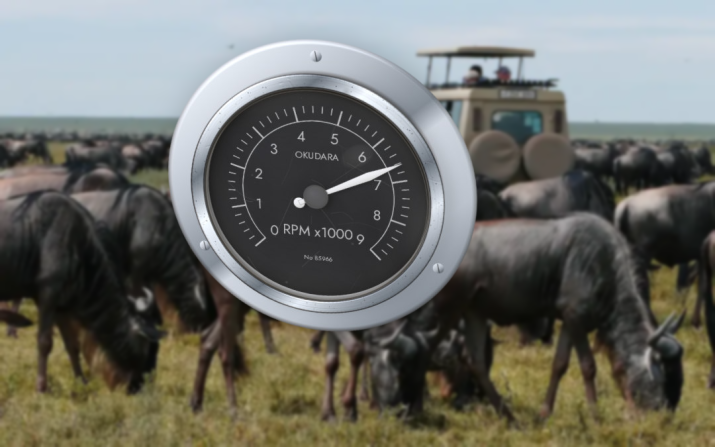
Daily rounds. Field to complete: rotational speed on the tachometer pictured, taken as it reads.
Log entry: 6600 rpm
